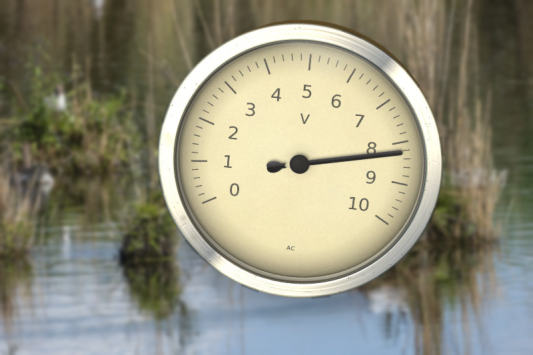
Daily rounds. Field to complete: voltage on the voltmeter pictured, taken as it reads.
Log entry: 8.2 V
